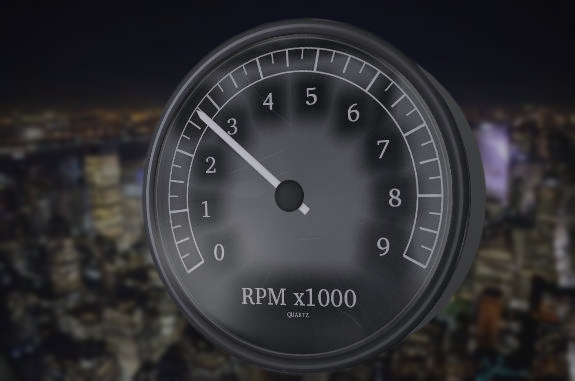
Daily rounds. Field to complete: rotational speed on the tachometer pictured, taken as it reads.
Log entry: 2750 rpm
